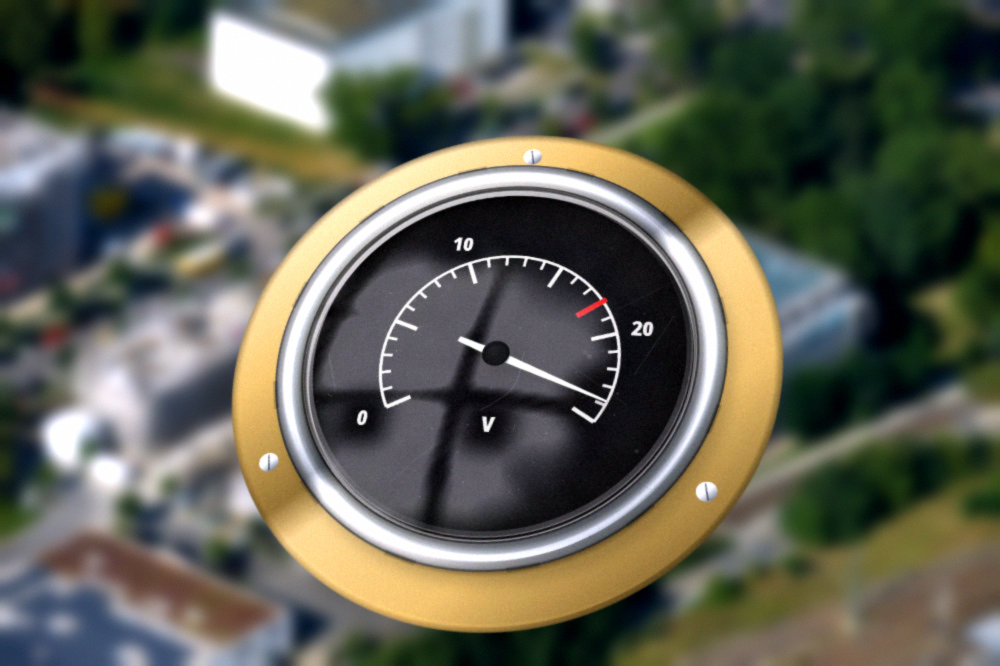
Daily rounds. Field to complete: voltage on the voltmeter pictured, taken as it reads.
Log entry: 24 V
